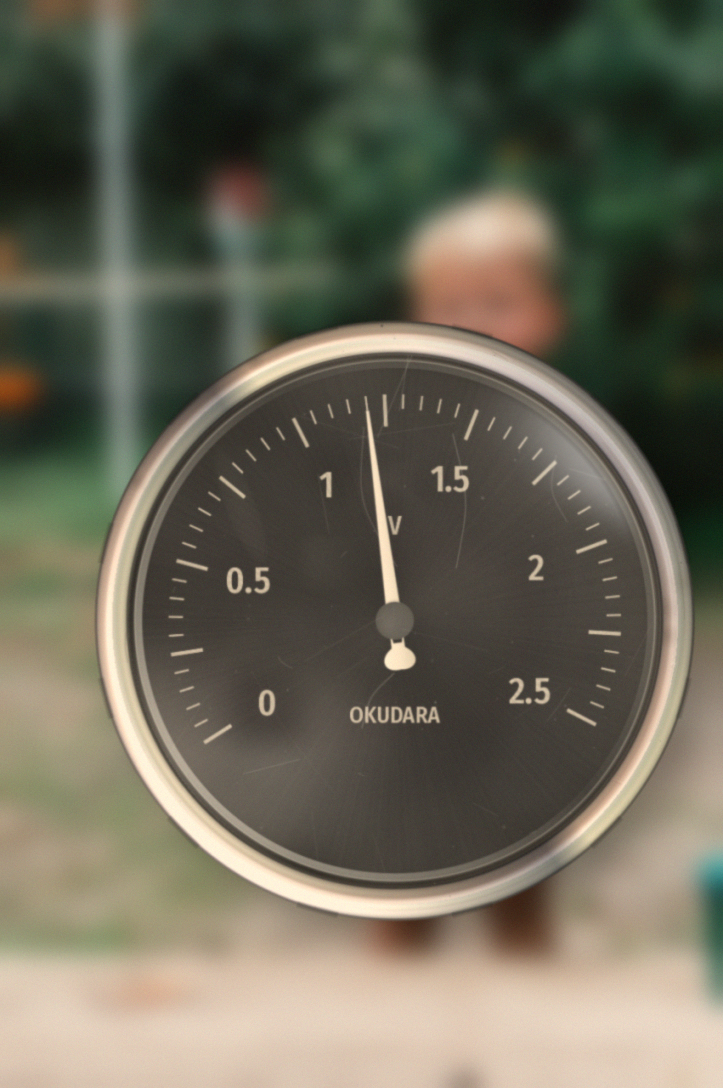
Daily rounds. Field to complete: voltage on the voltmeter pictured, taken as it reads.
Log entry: 1.2 V
